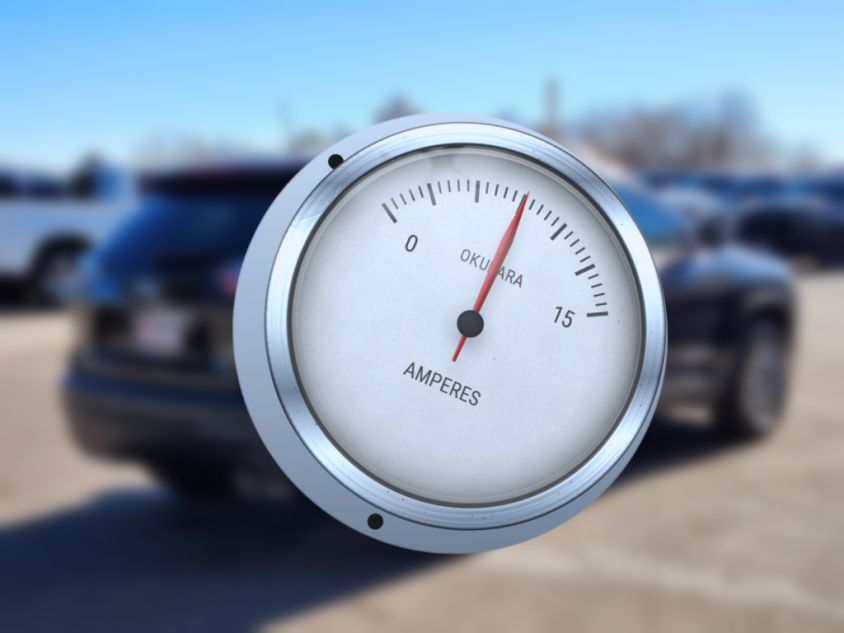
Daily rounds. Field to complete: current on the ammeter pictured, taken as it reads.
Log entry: 7.5 A
